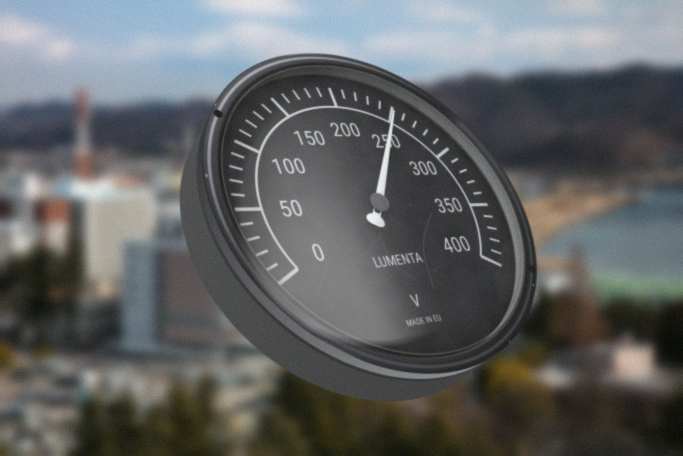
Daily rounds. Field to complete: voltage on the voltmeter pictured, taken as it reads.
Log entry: 250 V
